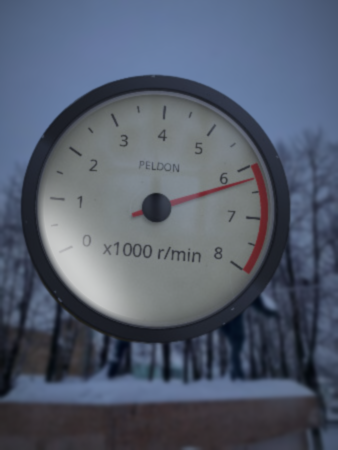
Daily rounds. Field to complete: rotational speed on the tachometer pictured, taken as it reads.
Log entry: 6250 rpm
